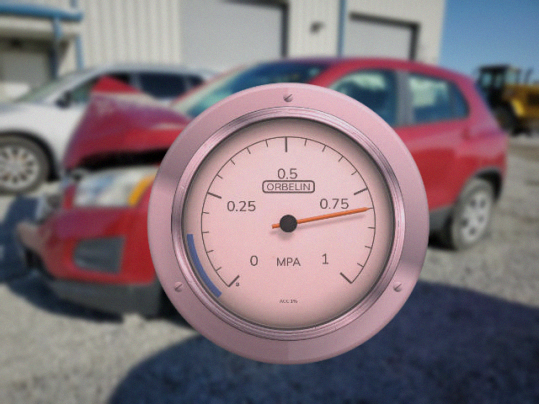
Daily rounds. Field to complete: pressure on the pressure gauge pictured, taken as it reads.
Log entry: 0.8 MPa
